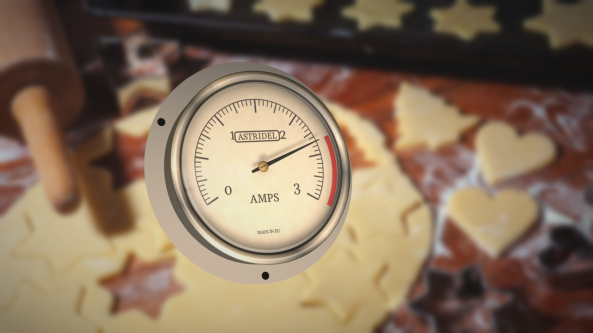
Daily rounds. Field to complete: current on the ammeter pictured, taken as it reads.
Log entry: 2.35 A
